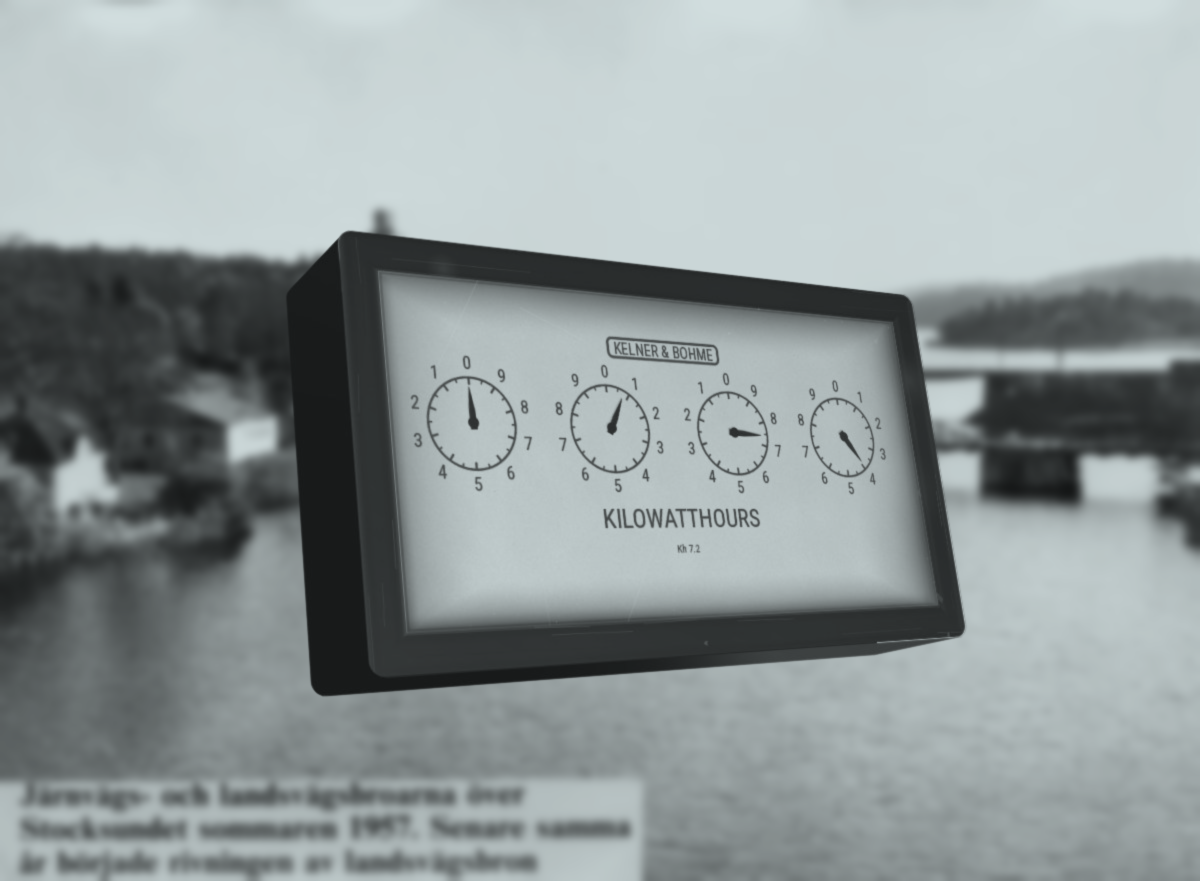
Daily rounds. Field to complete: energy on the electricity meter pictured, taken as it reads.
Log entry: 74 kWh
